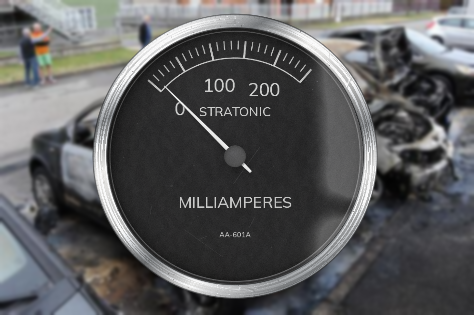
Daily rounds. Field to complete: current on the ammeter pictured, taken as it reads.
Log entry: 10 mA
